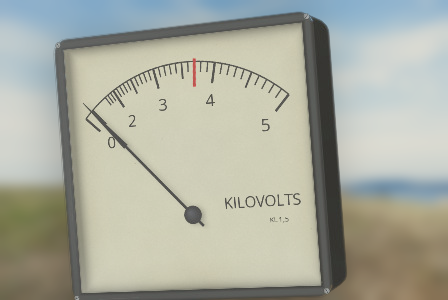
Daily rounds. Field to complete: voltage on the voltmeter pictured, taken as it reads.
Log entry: 1 kV
